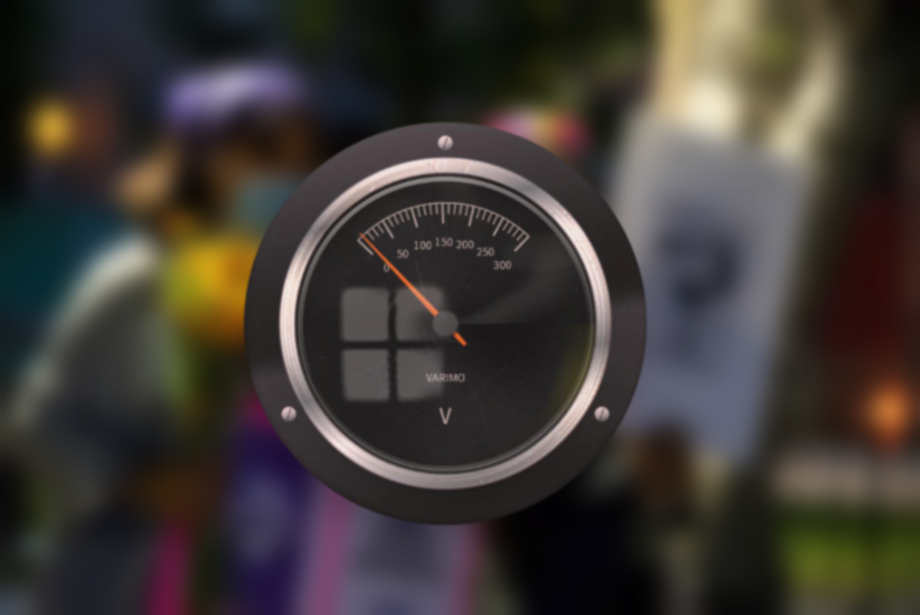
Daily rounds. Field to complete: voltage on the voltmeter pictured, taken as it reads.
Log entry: 10 V
